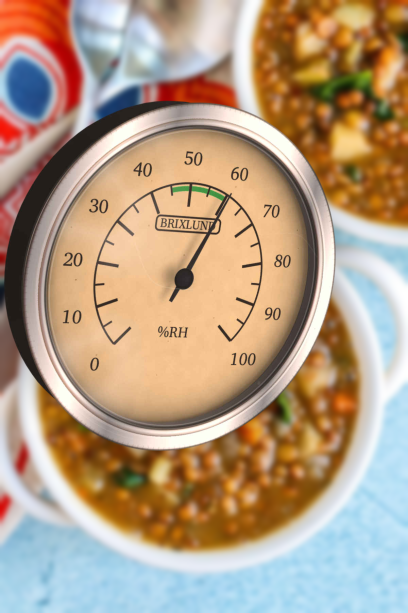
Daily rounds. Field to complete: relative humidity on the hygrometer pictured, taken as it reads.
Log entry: 60 %
